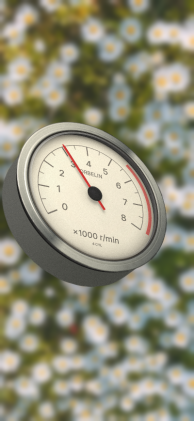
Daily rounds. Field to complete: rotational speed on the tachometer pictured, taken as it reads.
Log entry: 3000 rpm
